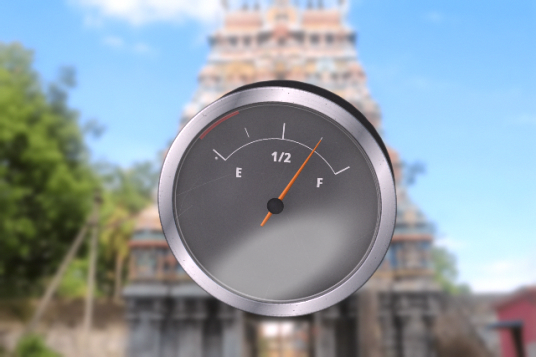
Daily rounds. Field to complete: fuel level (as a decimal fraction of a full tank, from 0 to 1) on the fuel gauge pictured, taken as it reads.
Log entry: 0.75
